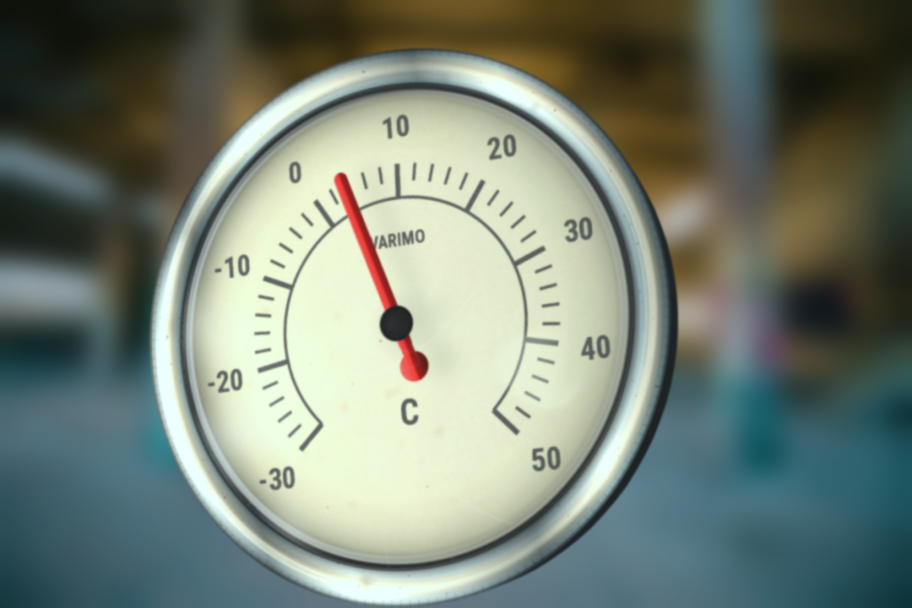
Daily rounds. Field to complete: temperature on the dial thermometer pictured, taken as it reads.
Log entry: 4 °C
